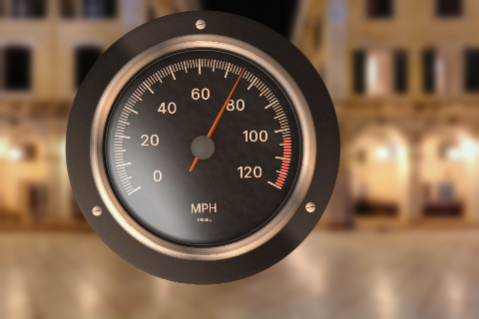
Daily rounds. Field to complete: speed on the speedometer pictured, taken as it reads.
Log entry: 75 mph
